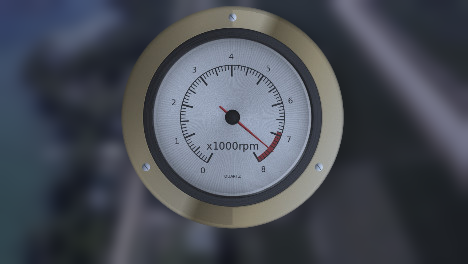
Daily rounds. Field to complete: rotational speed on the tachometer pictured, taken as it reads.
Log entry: 7500 rpm
